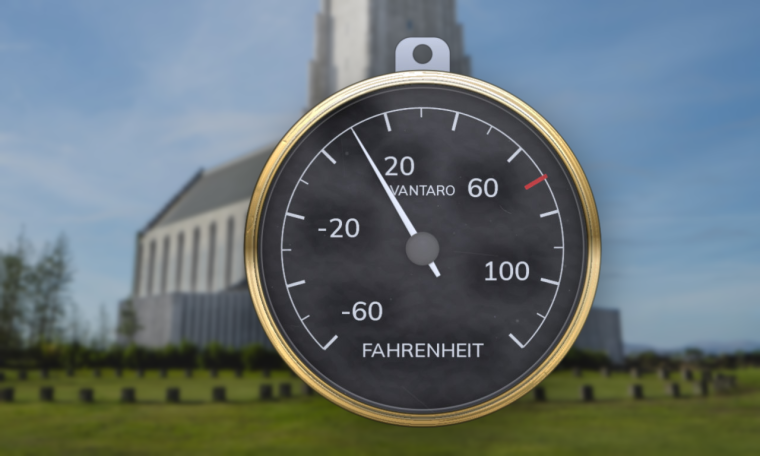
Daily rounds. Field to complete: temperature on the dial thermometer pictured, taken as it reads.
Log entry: 10 °F
